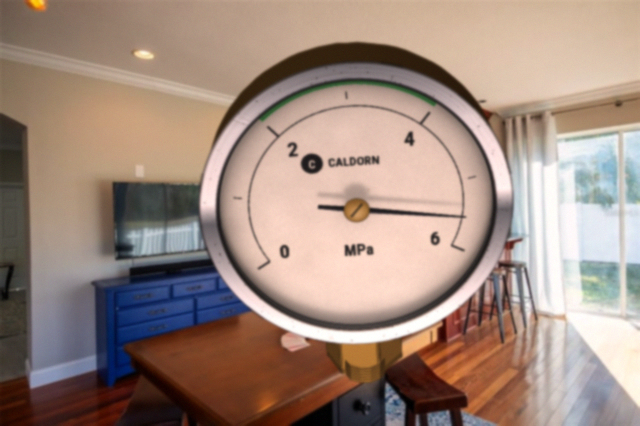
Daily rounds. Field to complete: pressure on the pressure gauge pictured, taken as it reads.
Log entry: 5.5 MPa
